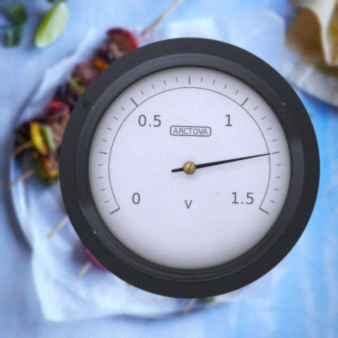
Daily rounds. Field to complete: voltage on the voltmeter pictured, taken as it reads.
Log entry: 1.25 V
